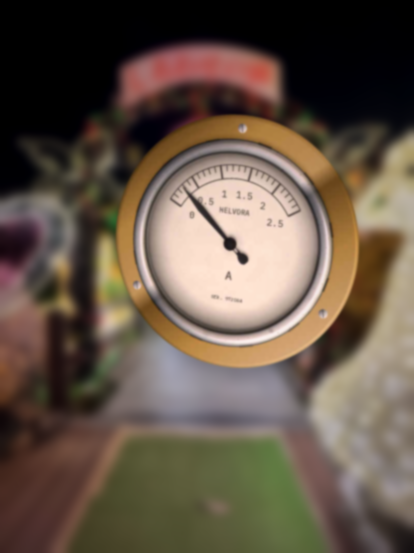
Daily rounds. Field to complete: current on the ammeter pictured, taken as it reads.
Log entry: 0.3 A
